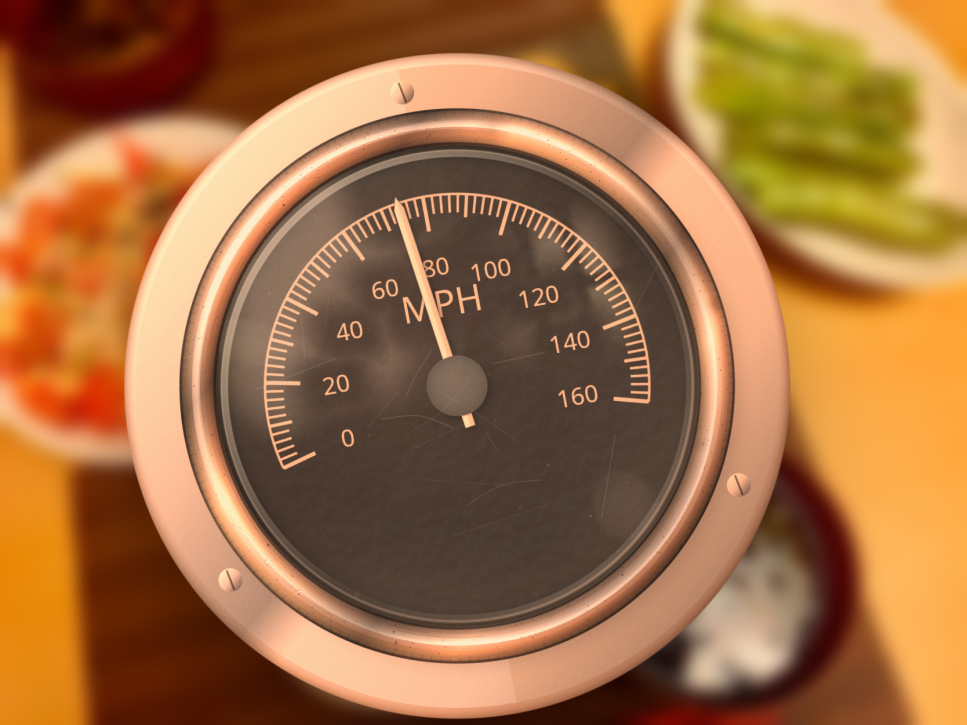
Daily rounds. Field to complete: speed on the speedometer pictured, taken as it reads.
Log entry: 74 mph
